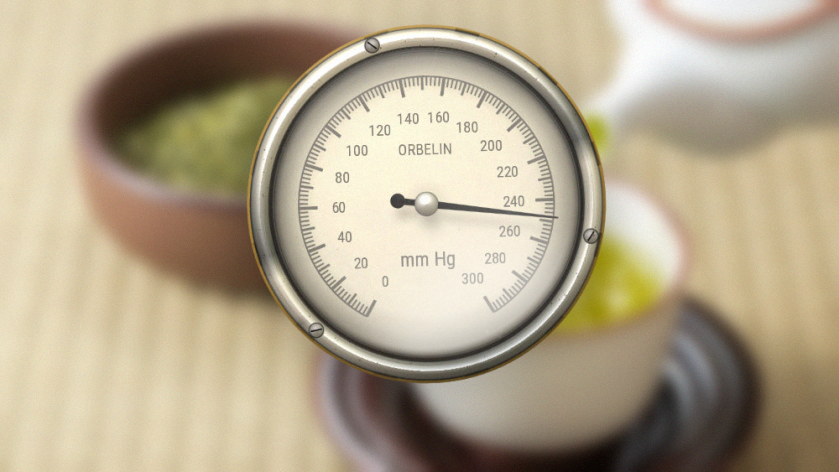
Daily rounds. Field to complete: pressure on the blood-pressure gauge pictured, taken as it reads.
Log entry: 248 mmHg
